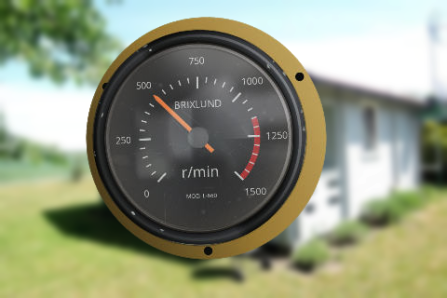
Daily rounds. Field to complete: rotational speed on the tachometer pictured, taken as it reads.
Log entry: 500 rpm
